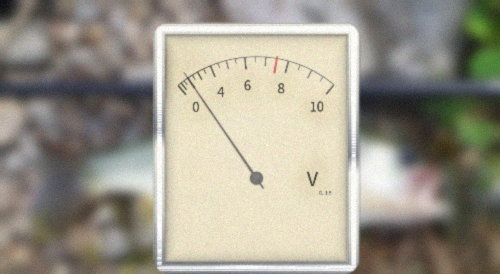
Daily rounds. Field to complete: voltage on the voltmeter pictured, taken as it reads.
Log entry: 2 V
